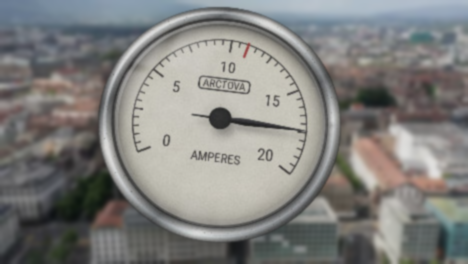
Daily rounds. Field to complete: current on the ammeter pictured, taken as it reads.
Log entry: 17.5 A
